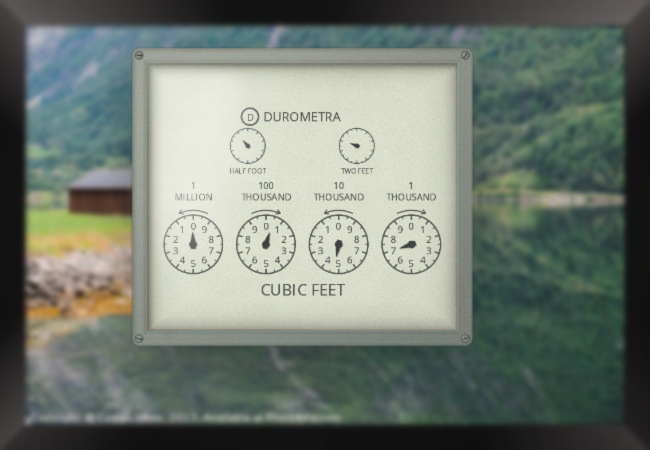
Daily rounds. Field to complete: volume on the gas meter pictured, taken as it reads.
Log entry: 4700 ft³
